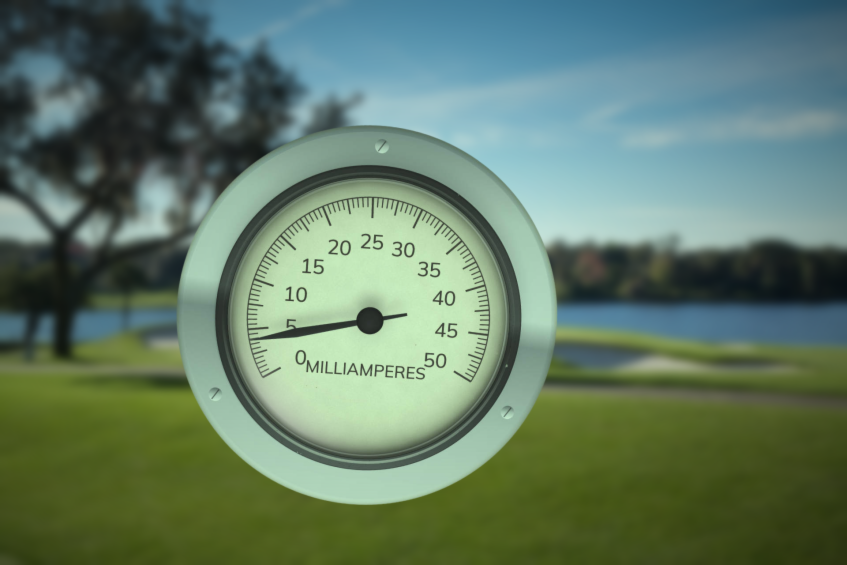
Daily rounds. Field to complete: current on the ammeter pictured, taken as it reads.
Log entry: 4 mA
